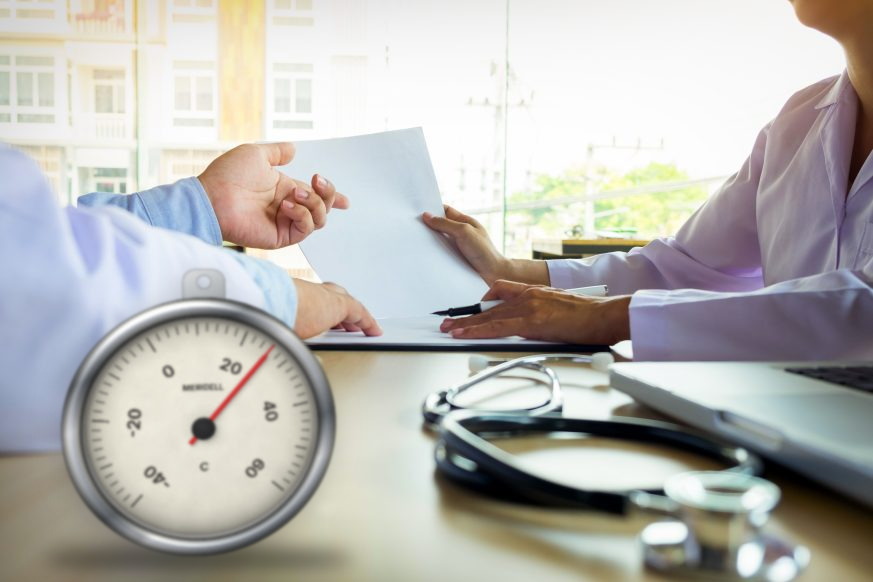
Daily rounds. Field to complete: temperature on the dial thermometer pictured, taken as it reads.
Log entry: 26 °C
